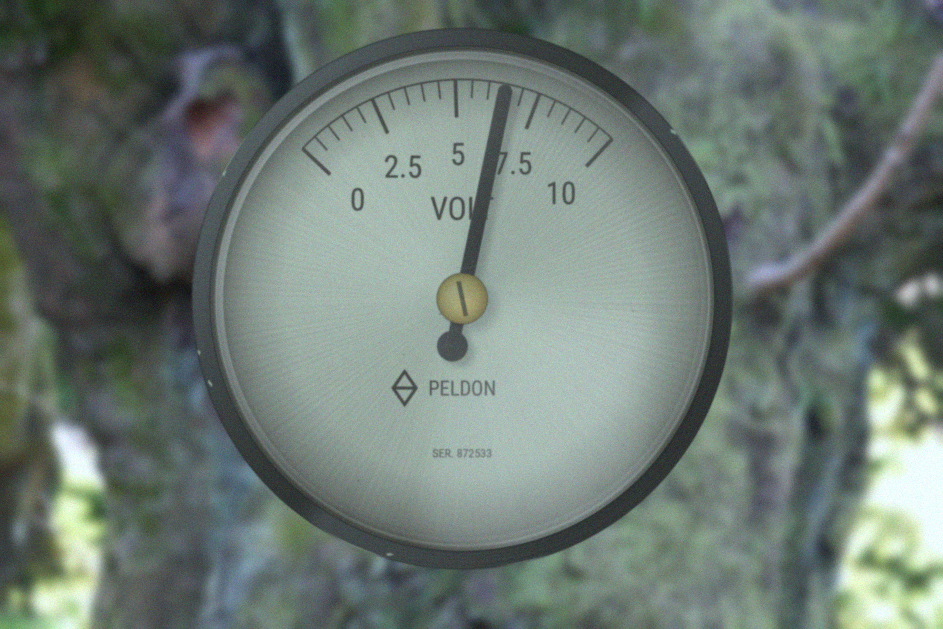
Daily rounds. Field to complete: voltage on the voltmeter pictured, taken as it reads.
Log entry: 6.5 V
